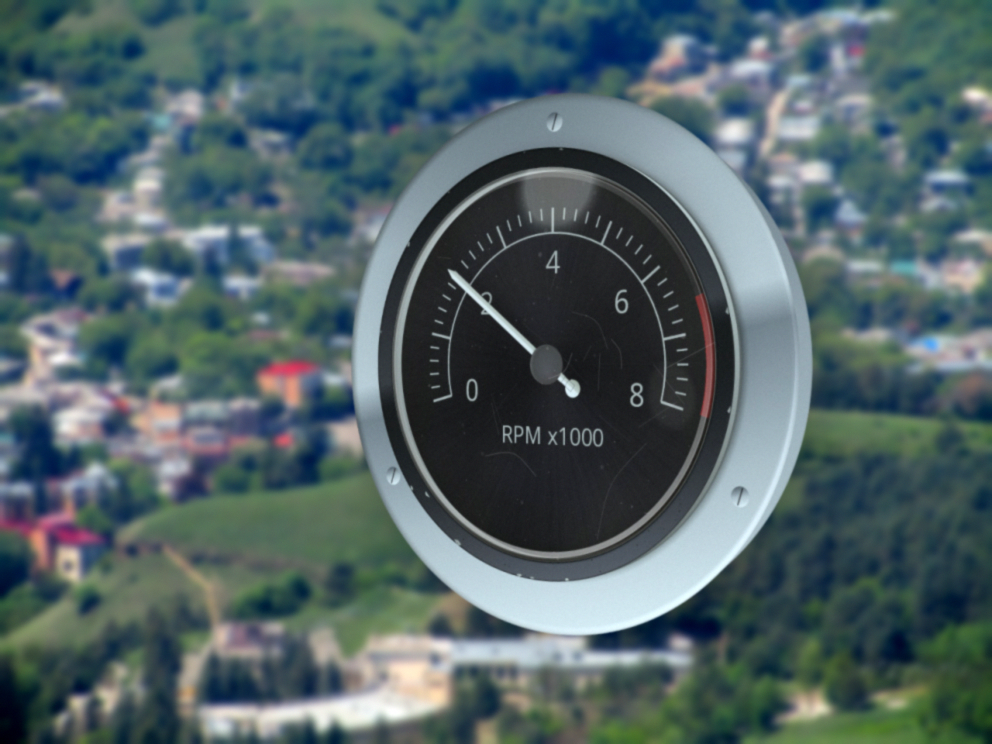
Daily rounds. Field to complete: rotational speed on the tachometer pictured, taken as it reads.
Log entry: 2000 rpm
